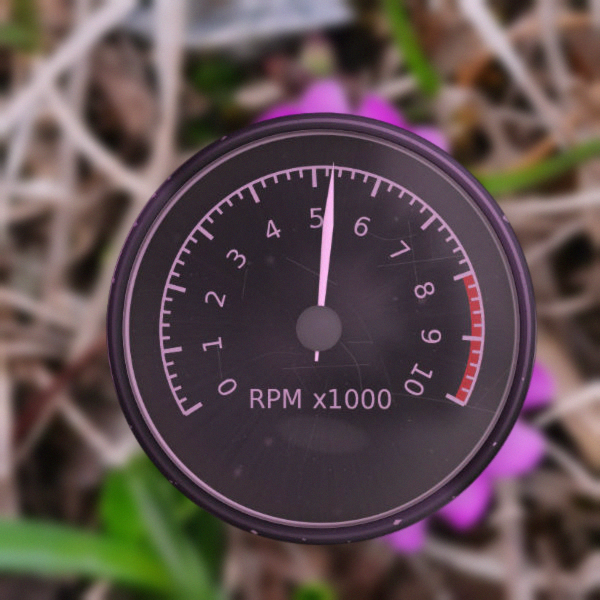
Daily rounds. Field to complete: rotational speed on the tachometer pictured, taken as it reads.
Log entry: 5300 rpm
